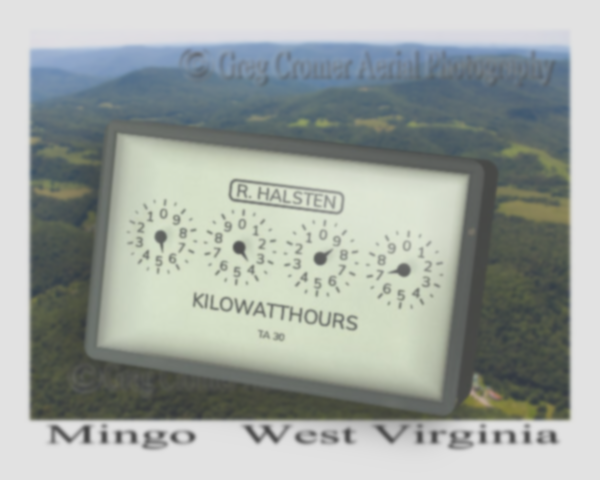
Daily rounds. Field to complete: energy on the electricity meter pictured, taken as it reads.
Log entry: 5387 kWh
